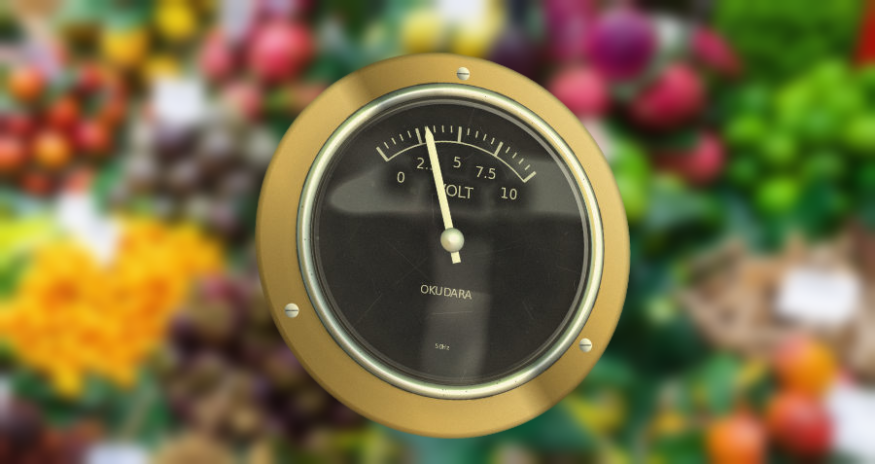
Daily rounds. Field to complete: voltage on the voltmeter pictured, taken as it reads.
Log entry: 3 V
